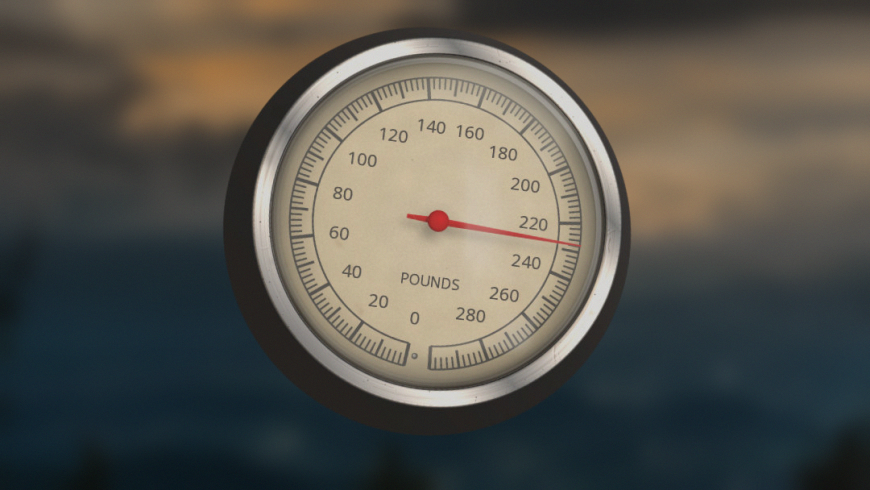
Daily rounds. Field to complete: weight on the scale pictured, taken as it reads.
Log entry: 228 lb
